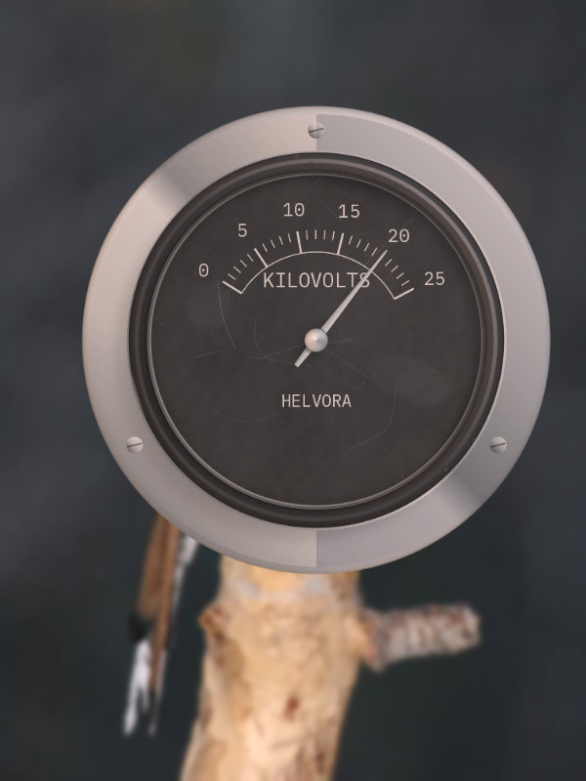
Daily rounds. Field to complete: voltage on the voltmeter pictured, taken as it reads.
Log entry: 20 kV
